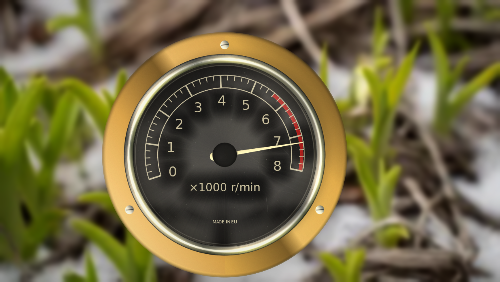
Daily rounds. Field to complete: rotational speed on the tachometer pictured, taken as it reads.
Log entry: 7200 rpm
